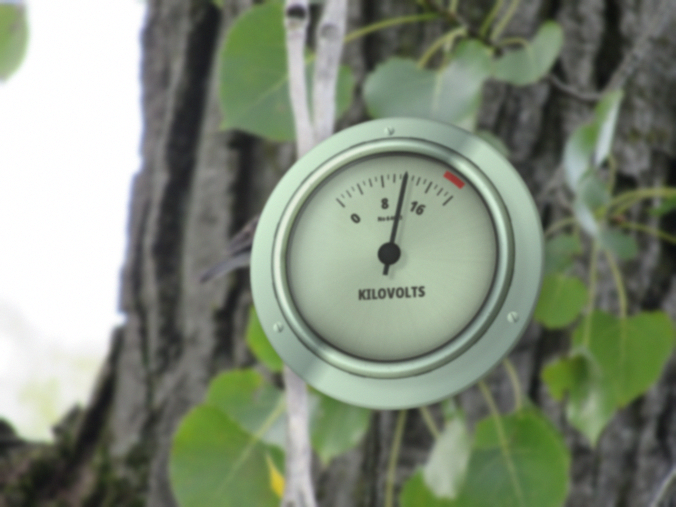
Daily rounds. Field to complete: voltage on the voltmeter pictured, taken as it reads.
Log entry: 12 kV
